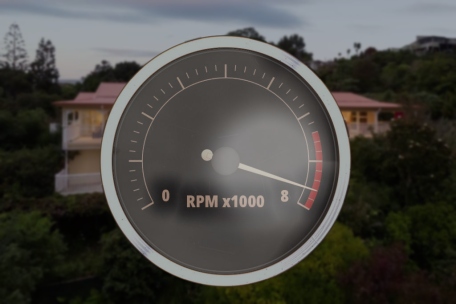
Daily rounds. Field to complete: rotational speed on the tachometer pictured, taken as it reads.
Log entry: 7600 rpm
